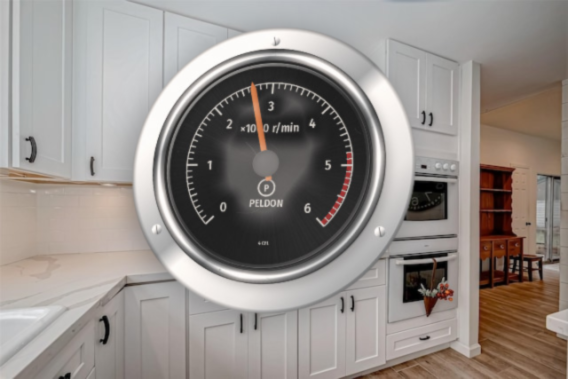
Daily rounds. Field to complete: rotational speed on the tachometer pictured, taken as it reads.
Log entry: 2700 rpm
